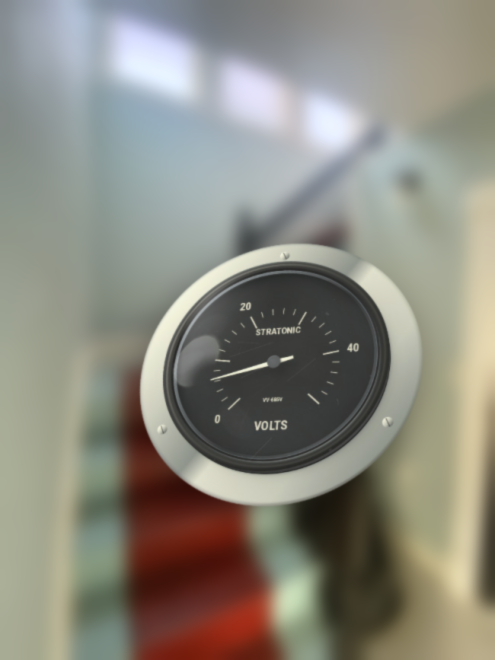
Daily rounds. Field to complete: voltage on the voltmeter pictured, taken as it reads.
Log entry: 6 V
